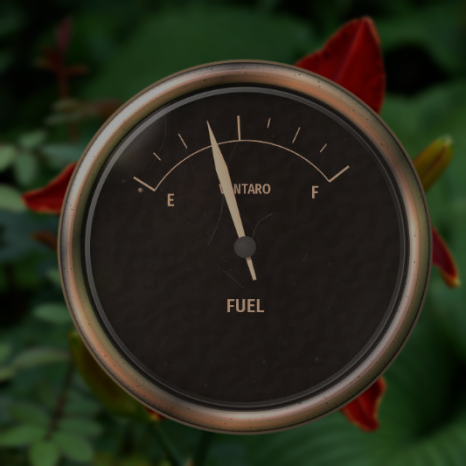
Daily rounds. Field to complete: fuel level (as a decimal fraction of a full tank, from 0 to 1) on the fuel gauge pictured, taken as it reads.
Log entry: 0.375
